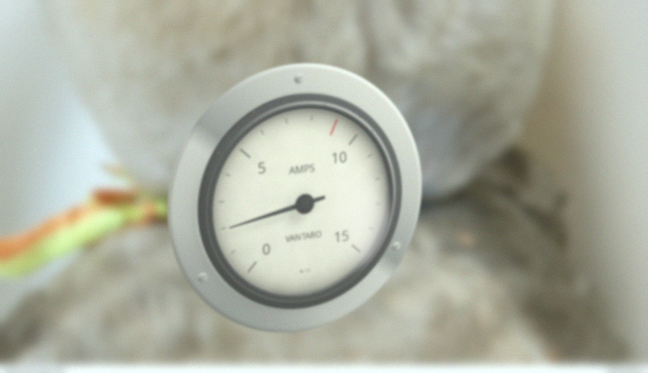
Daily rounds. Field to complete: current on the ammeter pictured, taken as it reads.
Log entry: 2 A
